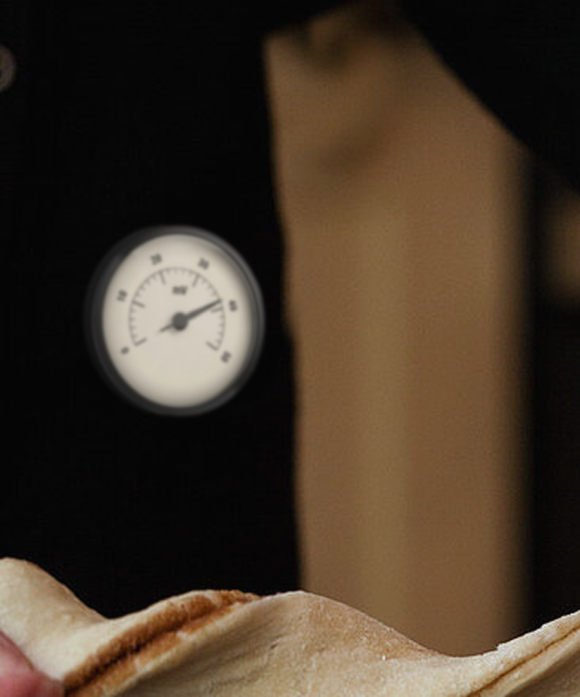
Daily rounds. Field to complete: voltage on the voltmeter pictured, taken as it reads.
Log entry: 38 mV
